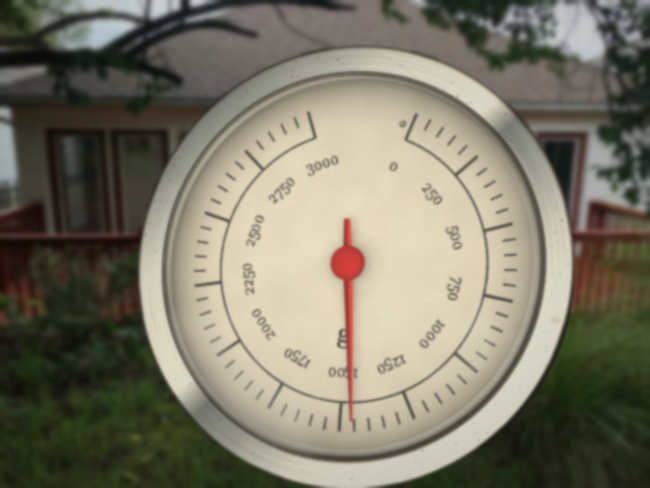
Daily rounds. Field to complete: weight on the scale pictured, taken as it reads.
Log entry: 1450 g
